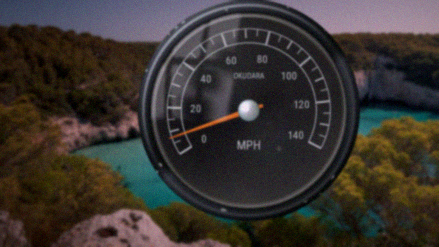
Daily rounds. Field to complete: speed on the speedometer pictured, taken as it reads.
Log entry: 7.5 mph
